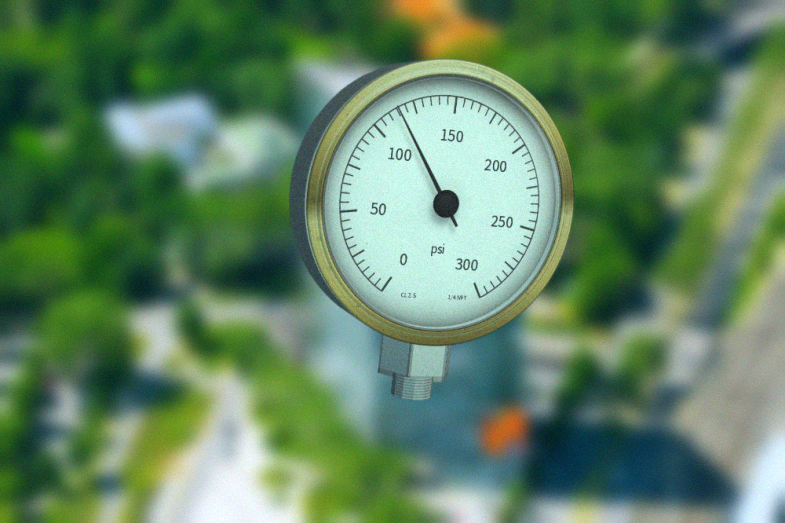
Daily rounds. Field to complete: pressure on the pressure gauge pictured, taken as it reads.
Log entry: 115 psi
